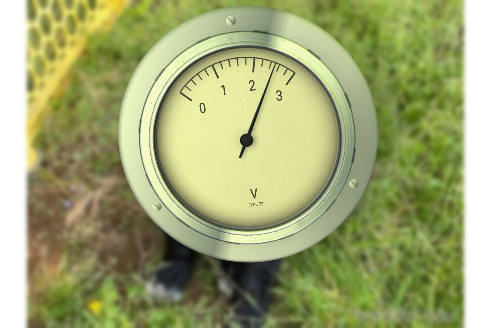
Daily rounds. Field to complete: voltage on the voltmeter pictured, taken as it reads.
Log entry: 2.5 V
